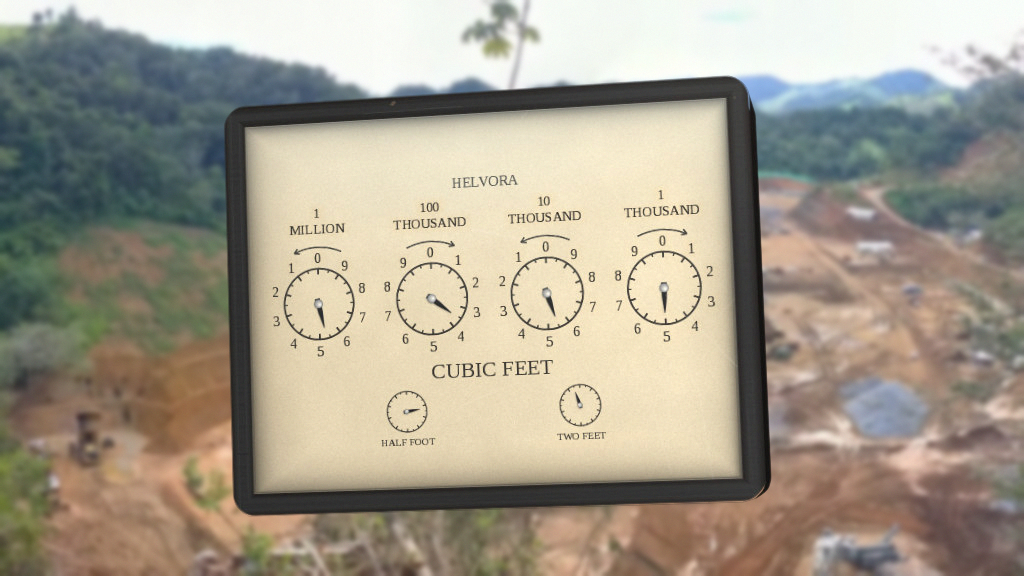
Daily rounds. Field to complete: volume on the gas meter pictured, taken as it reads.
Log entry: 535500 ft³
